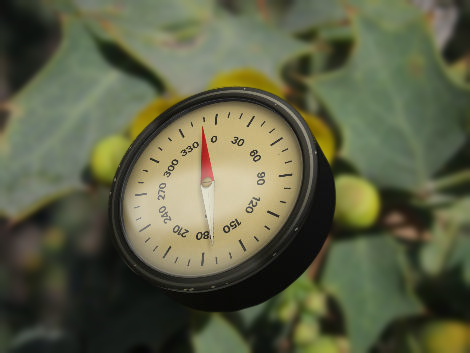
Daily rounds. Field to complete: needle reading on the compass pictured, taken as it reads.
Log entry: 350 °
